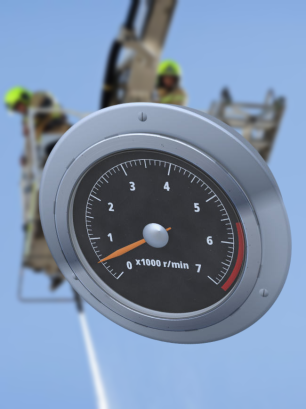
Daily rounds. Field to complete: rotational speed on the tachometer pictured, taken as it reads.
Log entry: 500 rpm
